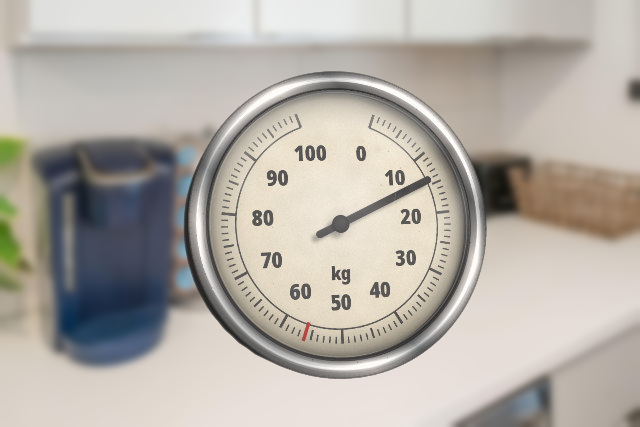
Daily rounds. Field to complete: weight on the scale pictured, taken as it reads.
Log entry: 14 kg
